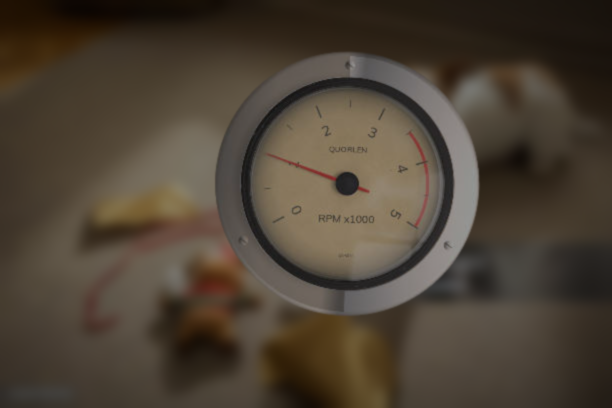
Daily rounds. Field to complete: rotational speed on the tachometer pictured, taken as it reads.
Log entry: 1000 rpm
